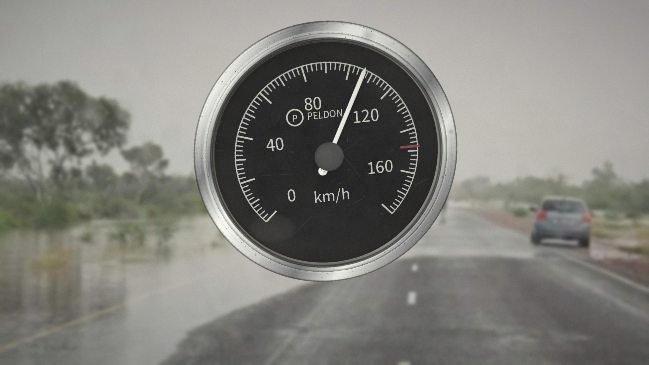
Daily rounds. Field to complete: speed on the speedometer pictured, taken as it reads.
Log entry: 106 km/h
